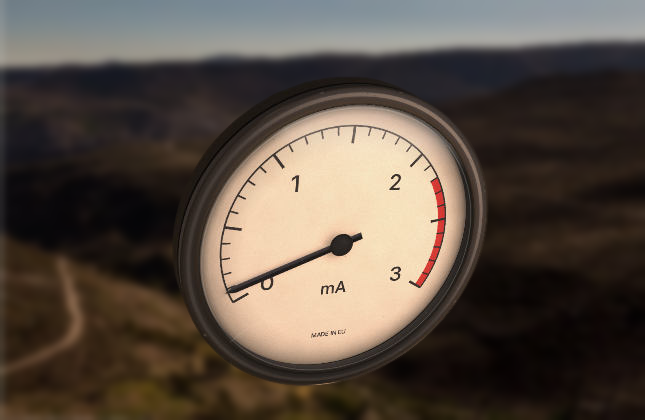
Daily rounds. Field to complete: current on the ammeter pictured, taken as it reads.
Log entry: 0.1 mA
